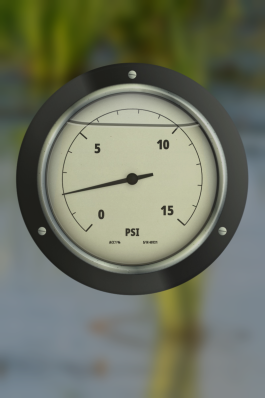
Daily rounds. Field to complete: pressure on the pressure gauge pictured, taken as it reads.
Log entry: 2 psi
